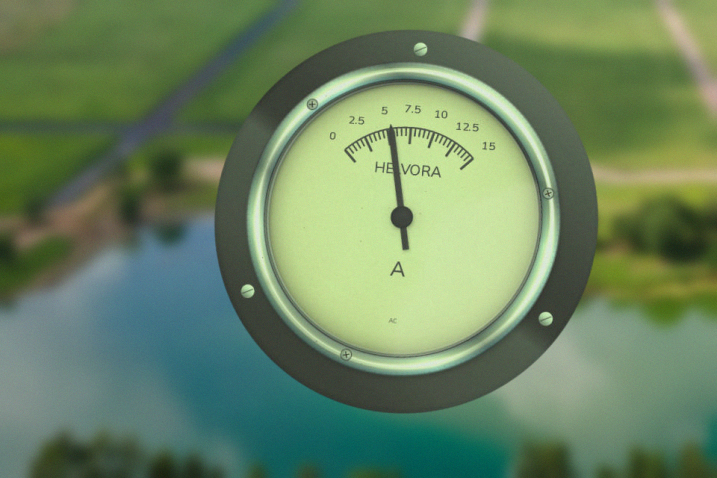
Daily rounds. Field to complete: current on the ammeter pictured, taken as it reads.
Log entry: 5.5 A
